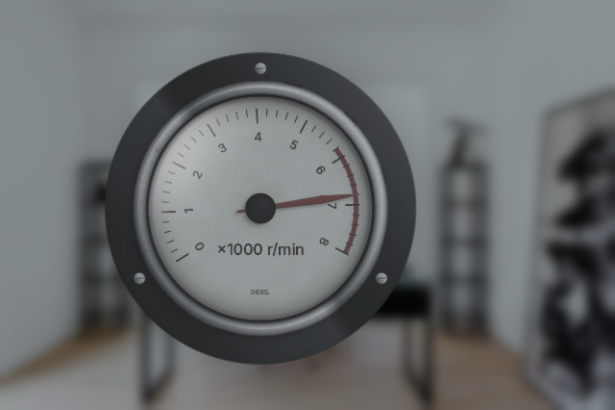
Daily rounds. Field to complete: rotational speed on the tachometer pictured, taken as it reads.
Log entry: 6800 rpm
